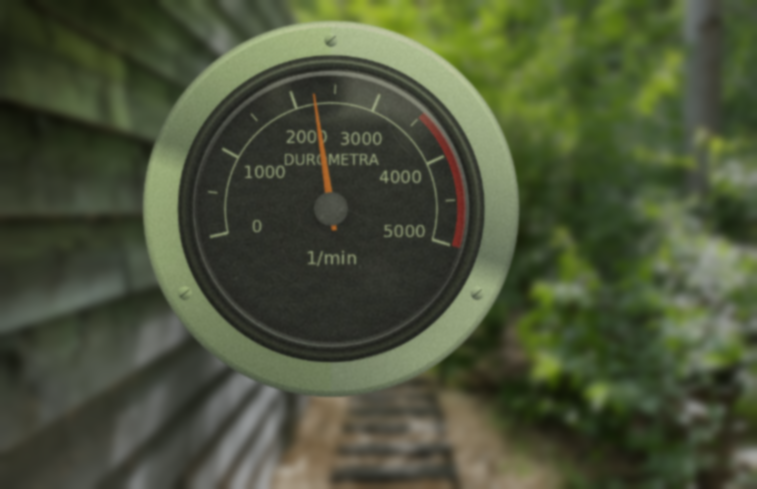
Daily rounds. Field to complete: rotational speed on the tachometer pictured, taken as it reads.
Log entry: 2250 rpm
